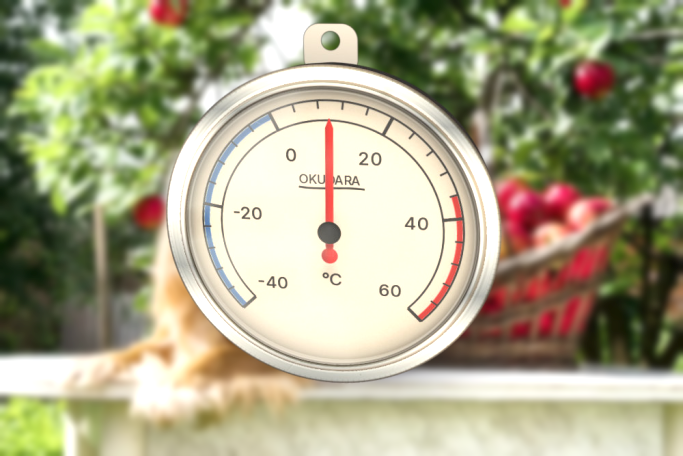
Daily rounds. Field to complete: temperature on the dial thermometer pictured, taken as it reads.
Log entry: 10 °C
